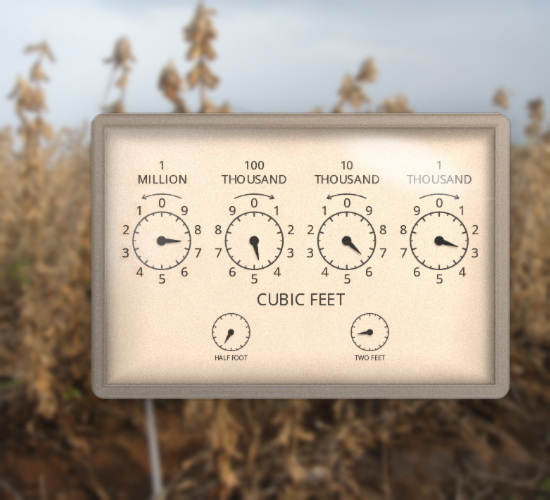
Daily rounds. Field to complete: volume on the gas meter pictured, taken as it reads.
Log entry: 746300 ft³
